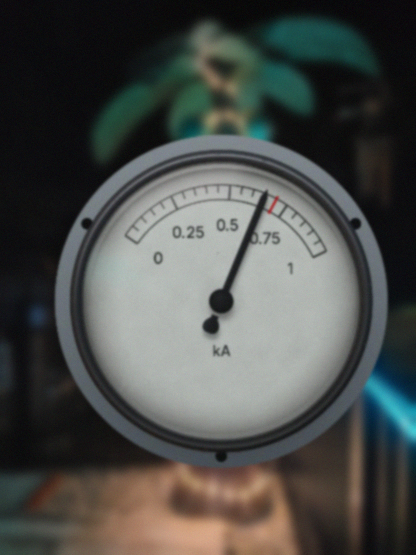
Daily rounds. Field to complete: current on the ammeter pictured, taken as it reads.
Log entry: 0.65 kA
